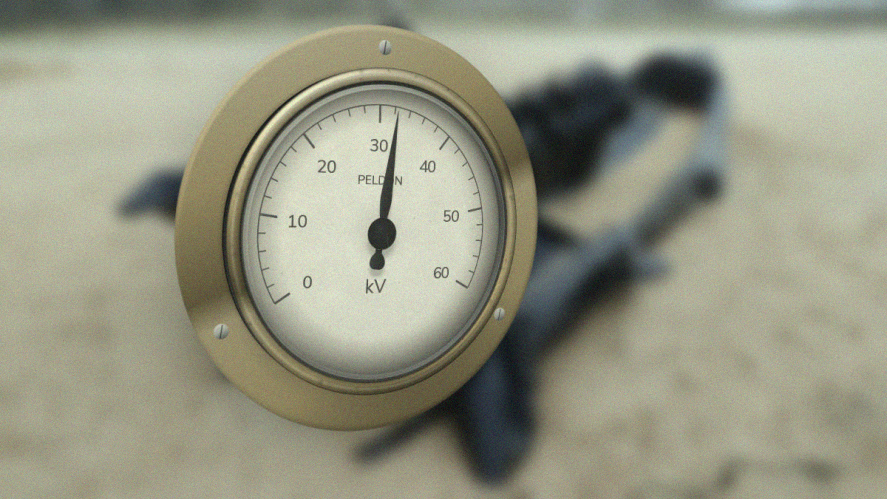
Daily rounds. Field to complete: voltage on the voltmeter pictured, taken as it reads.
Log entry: 32 kV
